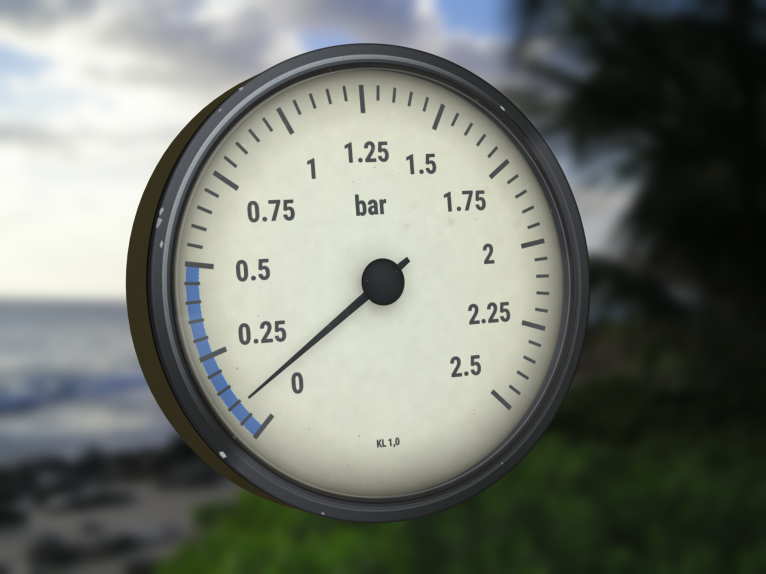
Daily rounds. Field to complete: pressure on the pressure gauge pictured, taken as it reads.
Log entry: 0.1 bar
